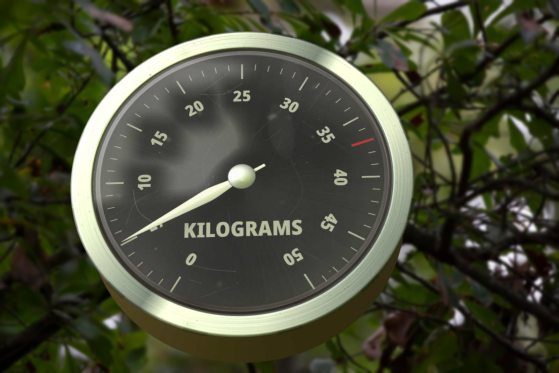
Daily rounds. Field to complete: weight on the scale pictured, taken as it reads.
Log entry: 5 kg
